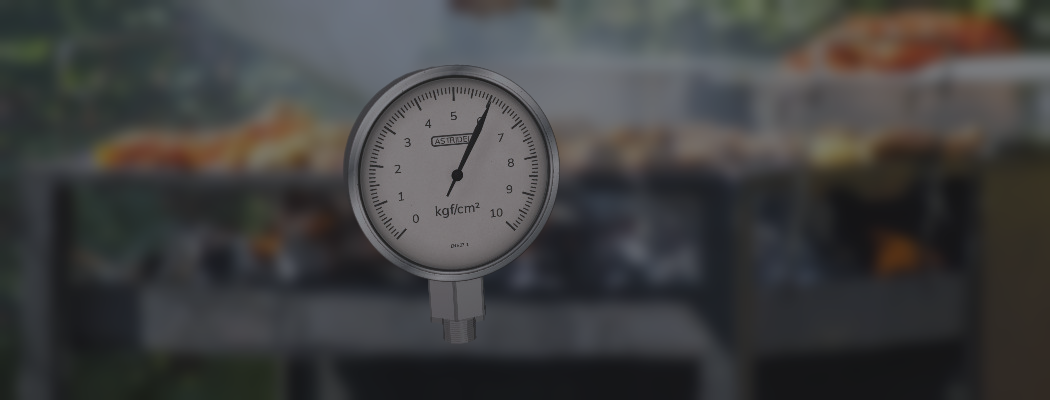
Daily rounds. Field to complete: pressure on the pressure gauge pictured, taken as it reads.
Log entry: 6 kg/cm²
